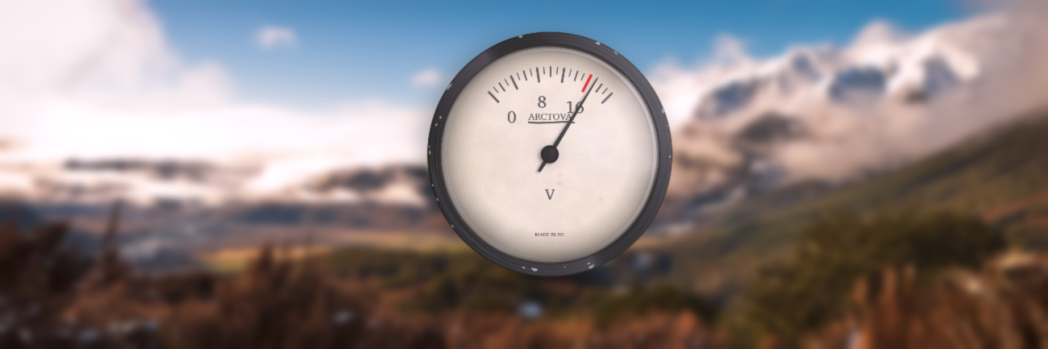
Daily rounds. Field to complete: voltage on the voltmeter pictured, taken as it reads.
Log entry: 17 V
